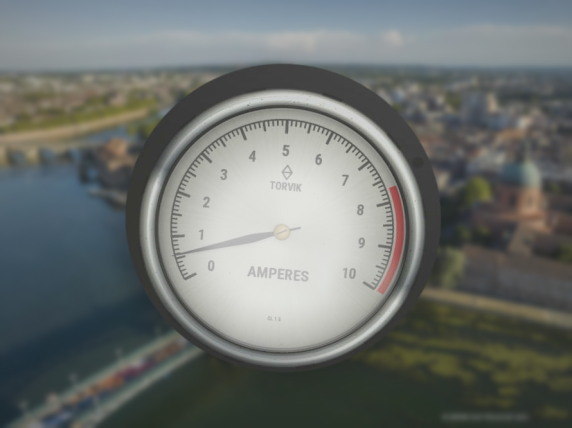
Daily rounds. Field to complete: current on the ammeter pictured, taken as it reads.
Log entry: 0.6 A
